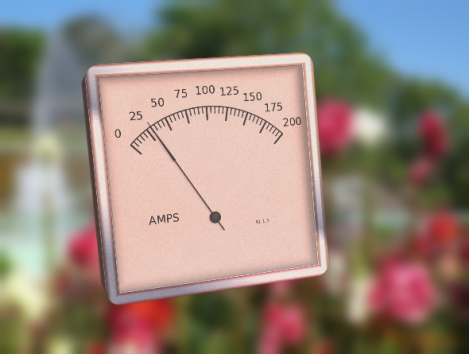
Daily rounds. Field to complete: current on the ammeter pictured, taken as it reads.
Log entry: 30 A
